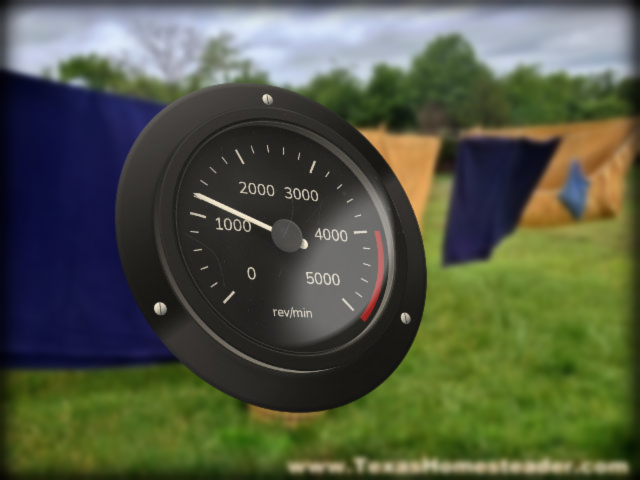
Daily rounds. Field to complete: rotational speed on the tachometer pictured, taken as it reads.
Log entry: 1200 rpm
